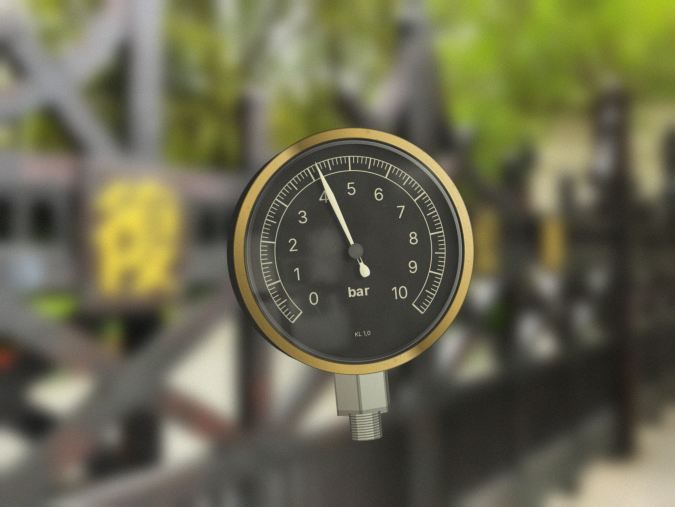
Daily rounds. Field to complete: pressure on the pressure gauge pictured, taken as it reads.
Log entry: 4.2 bar
